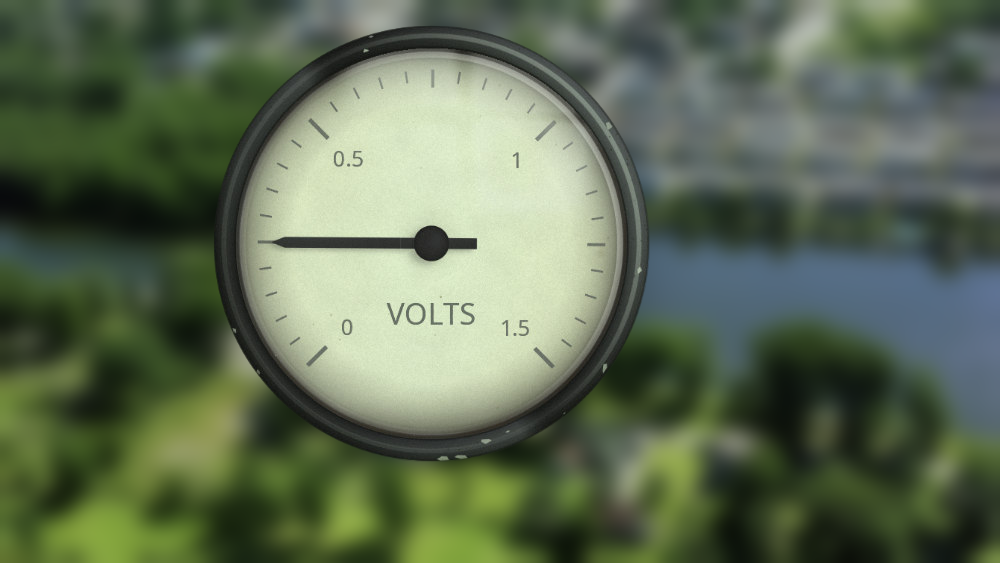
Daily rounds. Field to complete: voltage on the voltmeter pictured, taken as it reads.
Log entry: 0.25 V
